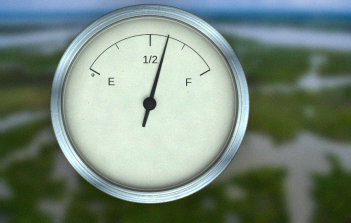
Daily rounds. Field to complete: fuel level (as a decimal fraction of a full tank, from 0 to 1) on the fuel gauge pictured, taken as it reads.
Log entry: 0.625
